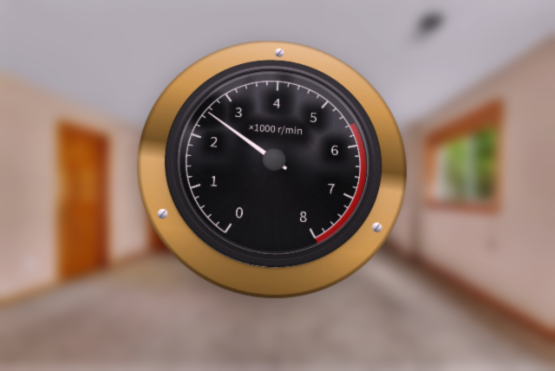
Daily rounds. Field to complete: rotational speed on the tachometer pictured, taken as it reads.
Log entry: 2500 rpm
